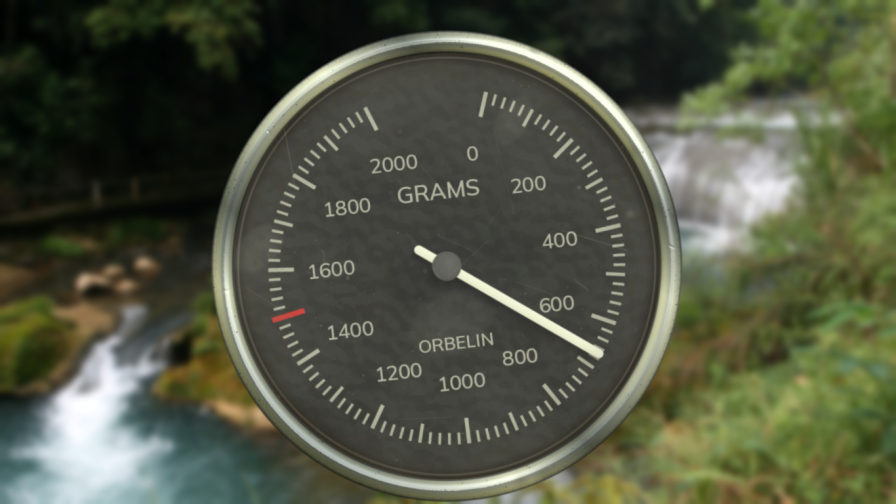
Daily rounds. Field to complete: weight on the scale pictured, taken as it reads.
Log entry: 670 g
